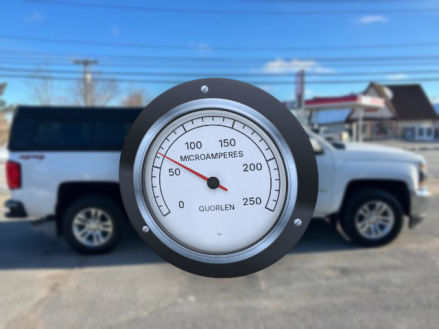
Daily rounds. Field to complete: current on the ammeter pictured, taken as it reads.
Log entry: 65 µA
